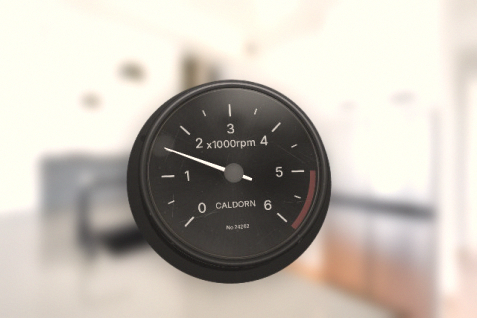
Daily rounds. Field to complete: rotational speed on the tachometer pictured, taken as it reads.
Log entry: 1500 rpm
